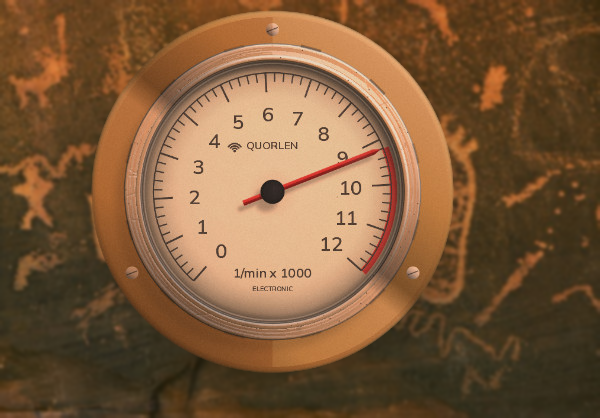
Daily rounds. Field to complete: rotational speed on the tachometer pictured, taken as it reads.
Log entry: 9200 rpm
